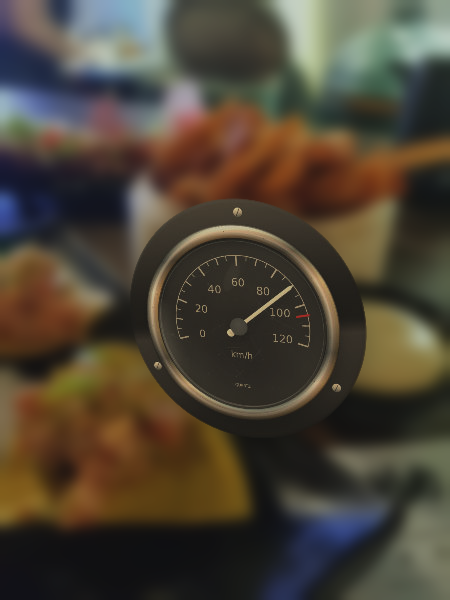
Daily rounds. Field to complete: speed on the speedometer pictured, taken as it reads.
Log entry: 90 km/h
